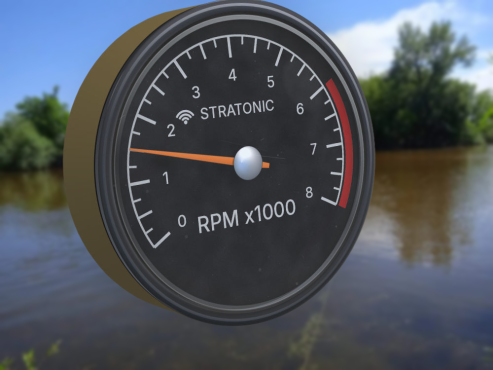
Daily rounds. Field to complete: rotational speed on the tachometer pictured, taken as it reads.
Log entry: 1500 rpm
